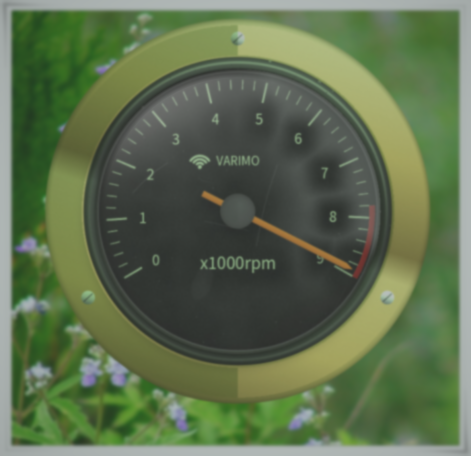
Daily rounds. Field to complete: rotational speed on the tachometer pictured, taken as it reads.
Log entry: 8900 rpm
